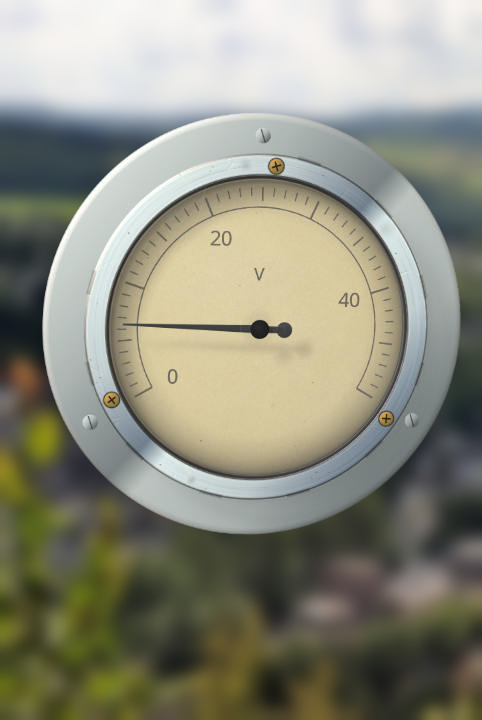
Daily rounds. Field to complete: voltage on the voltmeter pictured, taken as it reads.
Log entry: 6.5 V
